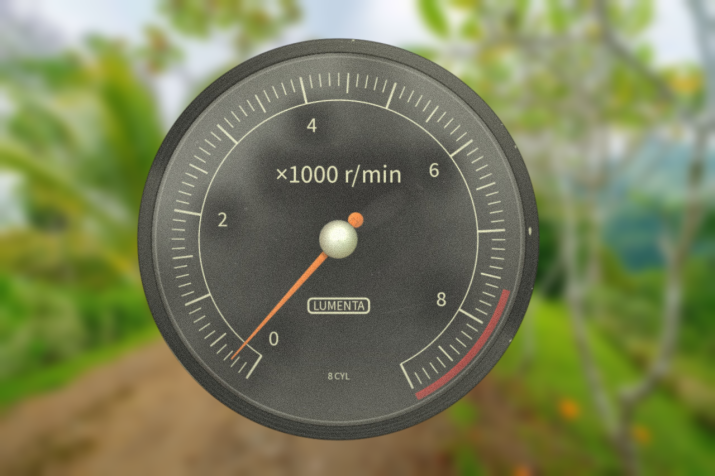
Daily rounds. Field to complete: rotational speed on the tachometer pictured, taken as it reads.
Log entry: 250 rpm
